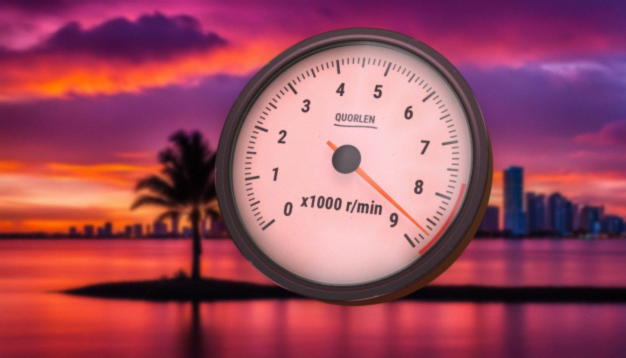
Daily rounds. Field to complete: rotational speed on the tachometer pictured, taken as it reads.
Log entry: 8700 rpm
